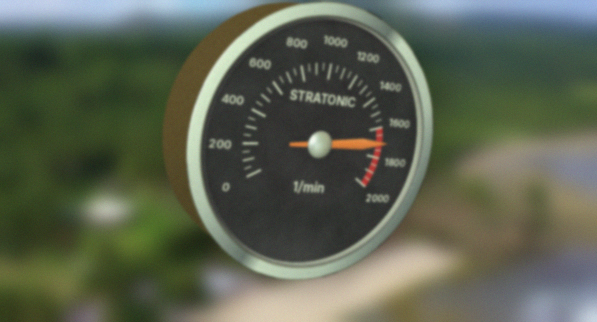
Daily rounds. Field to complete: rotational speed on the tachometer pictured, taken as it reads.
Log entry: 1700 rpm
